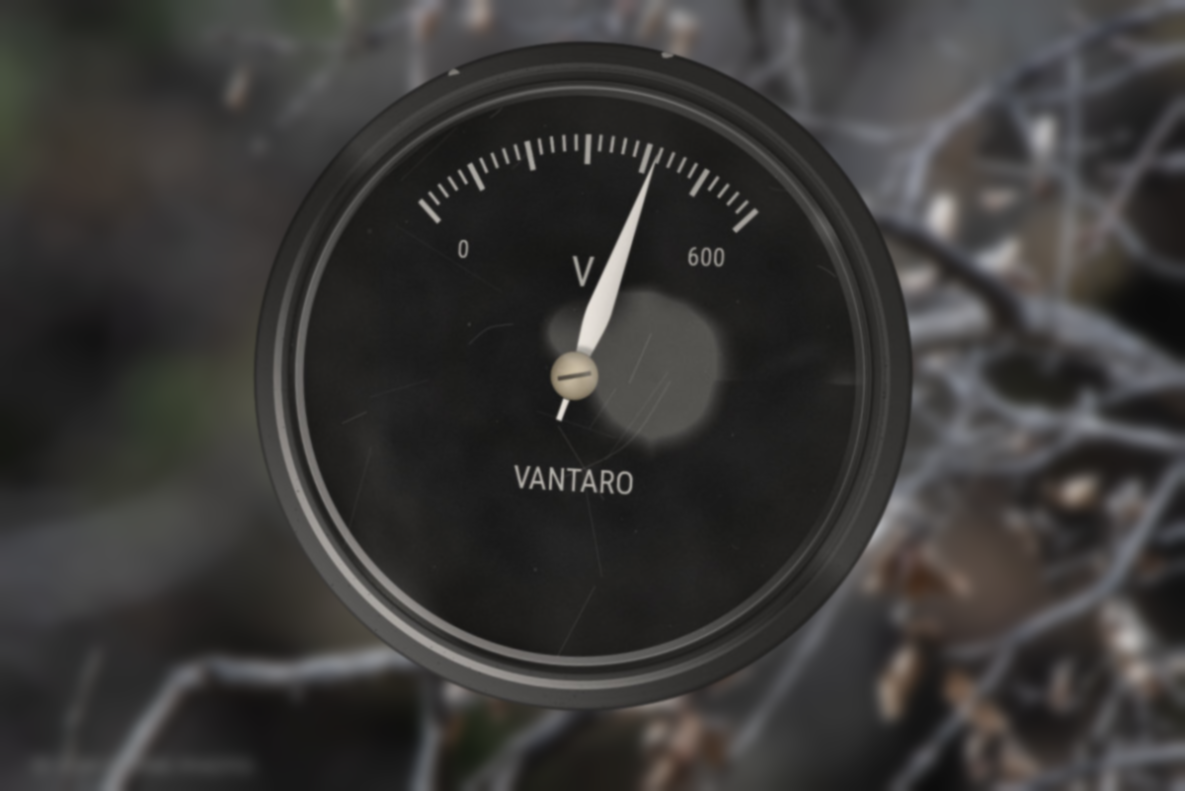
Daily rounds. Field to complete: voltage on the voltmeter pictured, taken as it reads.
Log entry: 420 V
